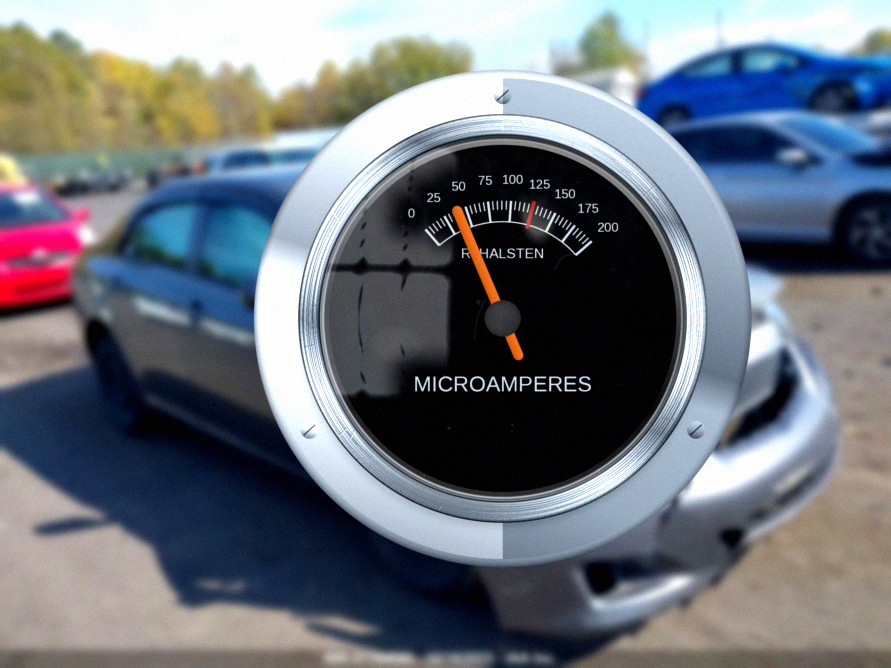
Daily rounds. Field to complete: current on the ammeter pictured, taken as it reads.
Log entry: 40 µA
